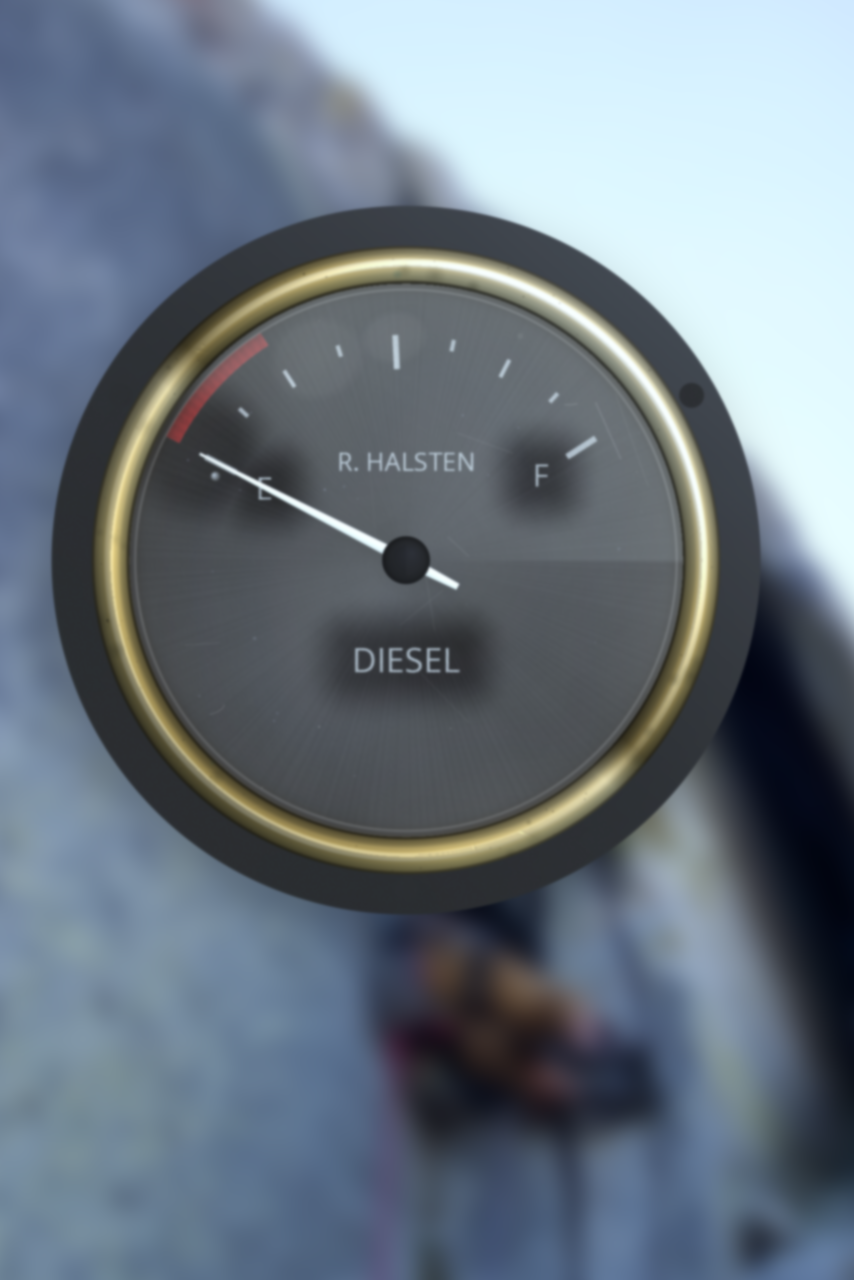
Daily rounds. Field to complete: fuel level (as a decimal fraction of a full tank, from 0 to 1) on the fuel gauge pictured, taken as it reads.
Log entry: 0
